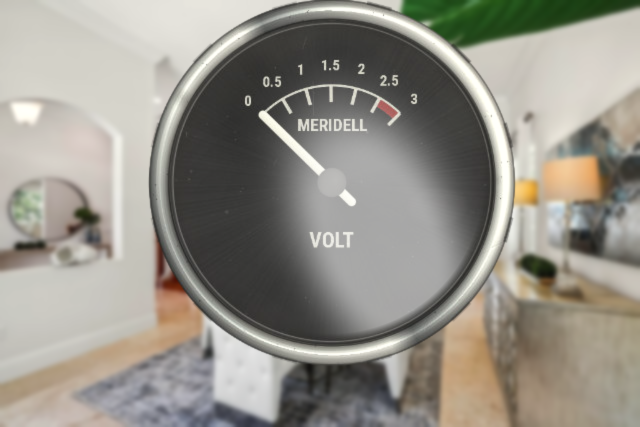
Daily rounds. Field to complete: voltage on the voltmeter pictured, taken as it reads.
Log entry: 0 V
